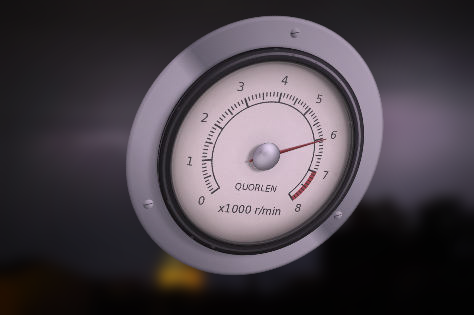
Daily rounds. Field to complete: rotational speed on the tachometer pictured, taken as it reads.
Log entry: 6000 rpm
